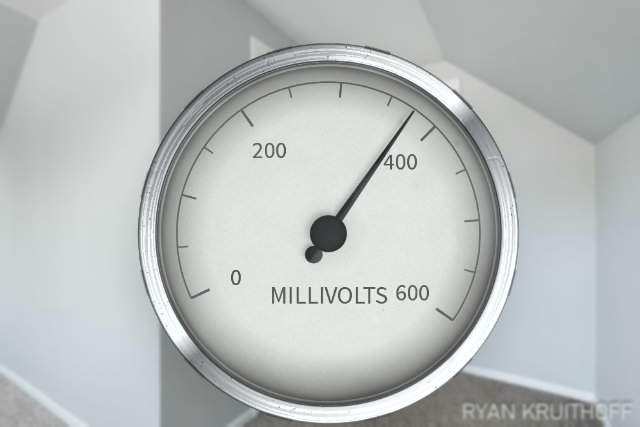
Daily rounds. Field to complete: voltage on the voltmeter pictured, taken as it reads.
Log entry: 375 mV
